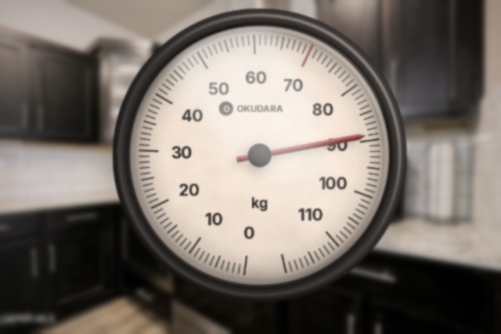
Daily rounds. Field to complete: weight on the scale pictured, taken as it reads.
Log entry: 89 kg
